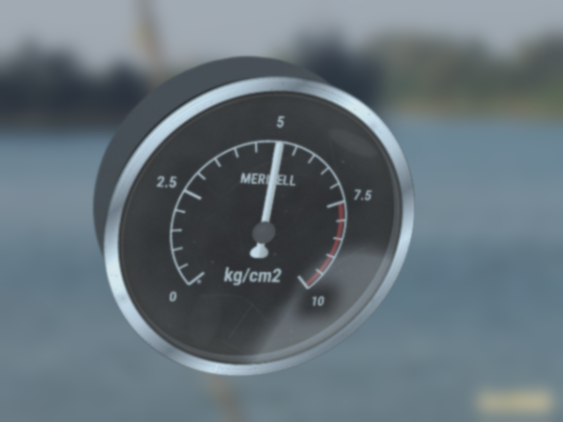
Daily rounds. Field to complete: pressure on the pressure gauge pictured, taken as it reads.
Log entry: 5 kg/cm²
